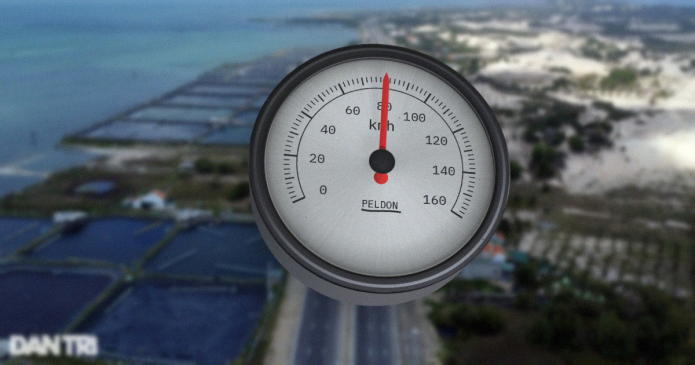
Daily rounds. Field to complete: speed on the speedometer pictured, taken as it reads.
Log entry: 80 km/h
